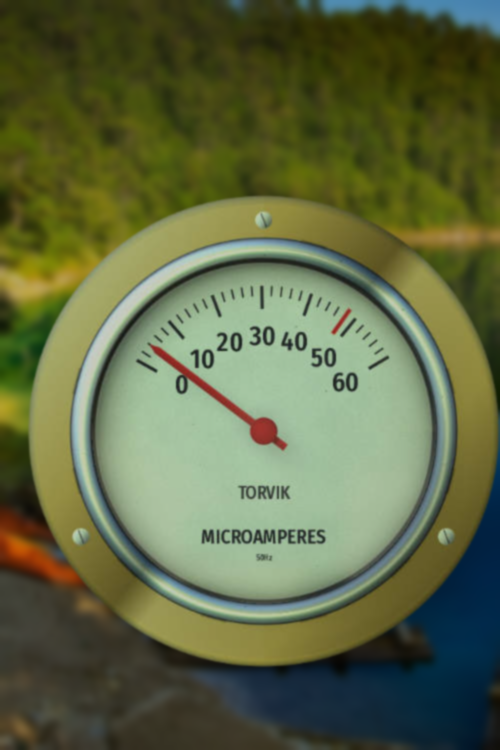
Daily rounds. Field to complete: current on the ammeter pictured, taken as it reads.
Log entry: 4 µA
